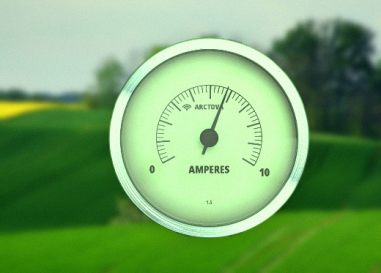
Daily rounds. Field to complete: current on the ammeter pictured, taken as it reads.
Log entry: 5.8 A
